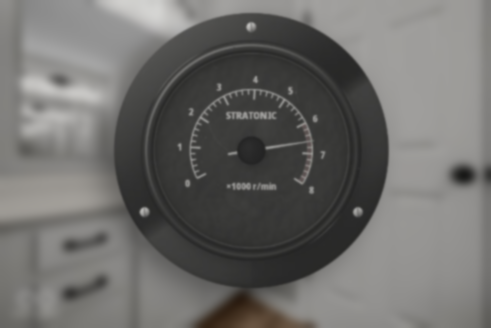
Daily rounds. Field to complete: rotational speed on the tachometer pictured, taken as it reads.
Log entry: 6600 rpm
